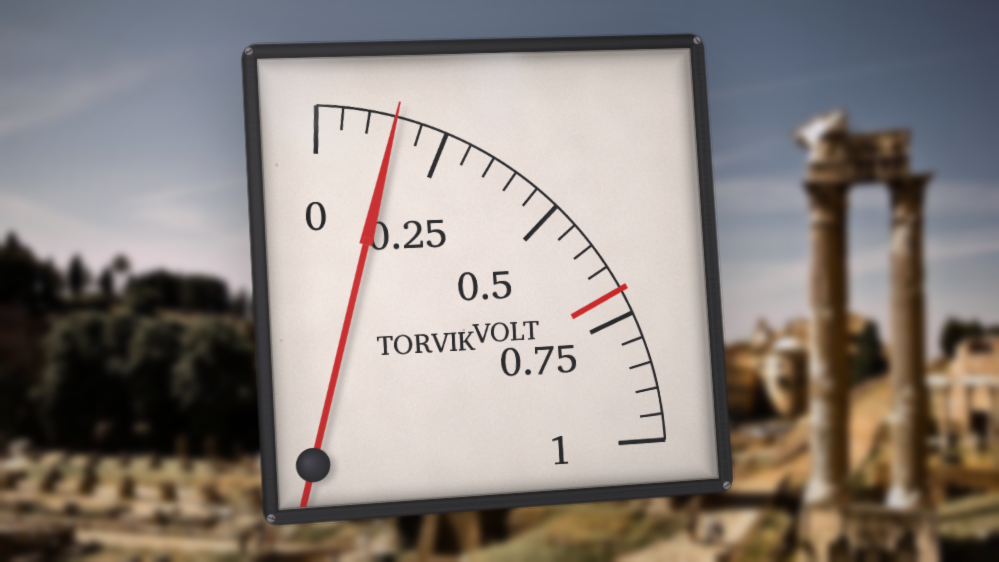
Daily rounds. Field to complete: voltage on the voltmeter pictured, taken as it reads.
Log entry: 0.15 V
